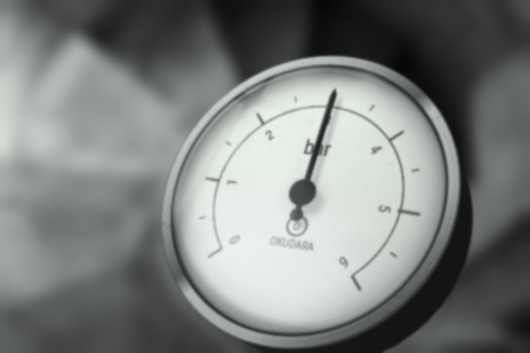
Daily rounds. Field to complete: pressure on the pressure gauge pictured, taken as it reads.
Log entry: 3 bar
